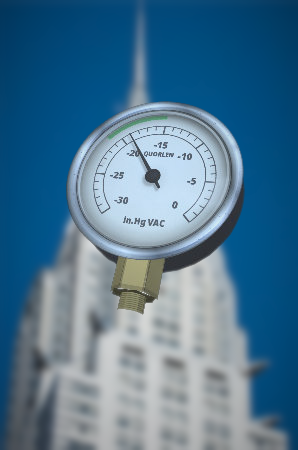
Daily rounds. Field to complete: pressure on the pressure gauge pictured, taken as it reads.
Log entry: -19 inHg
